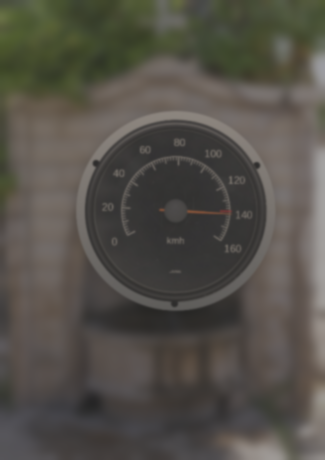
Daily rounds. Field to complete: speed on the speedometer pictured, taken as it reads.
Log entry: 140 km/h
